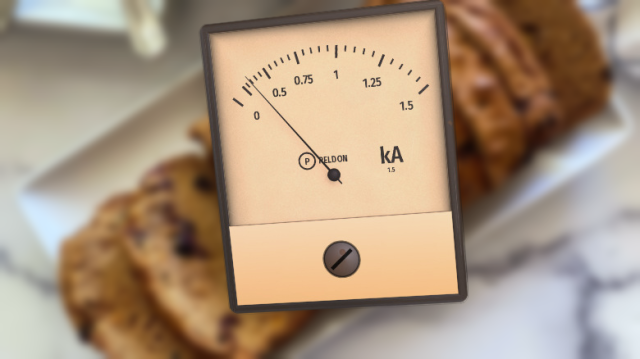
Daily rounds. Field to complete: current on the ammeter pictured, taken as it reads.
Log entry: 0.35 kA
